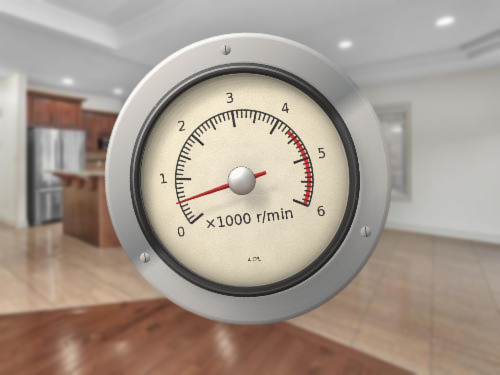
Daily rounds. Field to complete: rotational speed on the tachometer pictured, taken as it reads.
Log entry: 500 rpm
